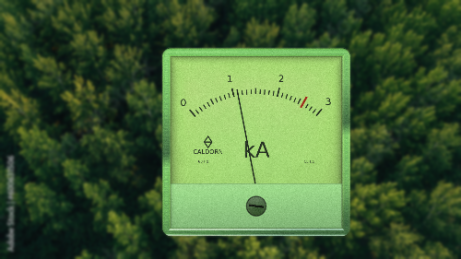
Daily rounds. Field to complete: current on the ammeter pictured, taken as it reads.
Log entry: 1.1 kA
